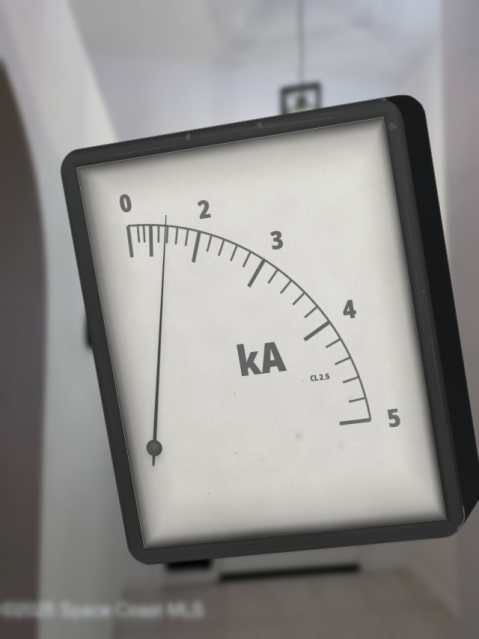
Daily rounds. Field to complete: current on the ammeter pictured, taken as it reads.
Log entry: 1.4 kA
